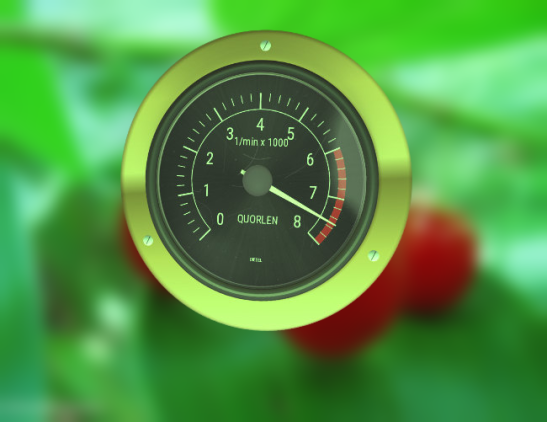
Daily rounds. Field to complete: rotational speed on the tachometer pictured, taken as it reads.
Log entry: 7500 rpm
